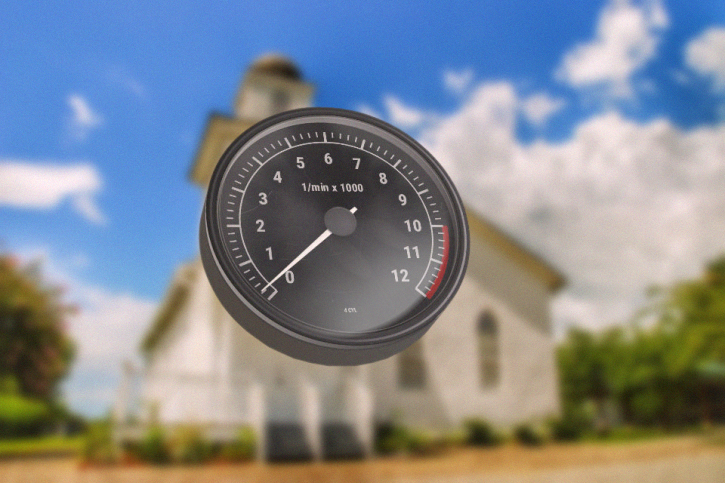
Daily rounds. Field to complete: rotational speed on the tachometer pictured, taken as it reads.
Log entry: 200 rpm
